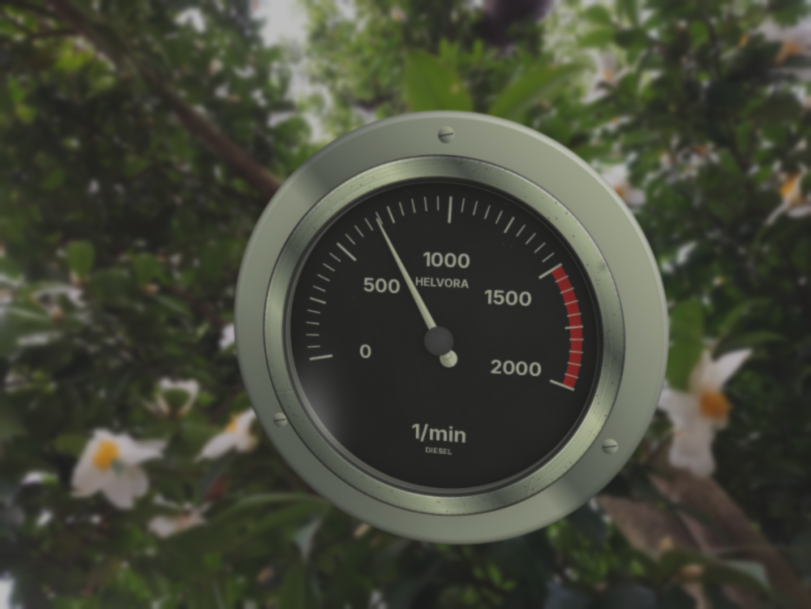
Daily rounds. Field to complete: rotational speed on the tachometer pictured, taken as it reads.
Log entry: 700 rpm
